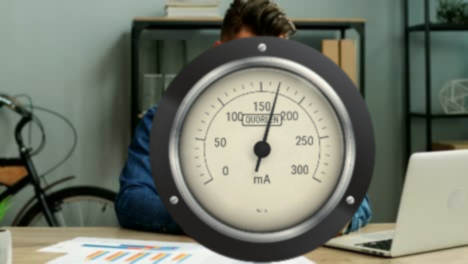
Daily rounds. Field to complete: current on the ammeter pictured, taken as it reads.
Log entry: 170 mA
